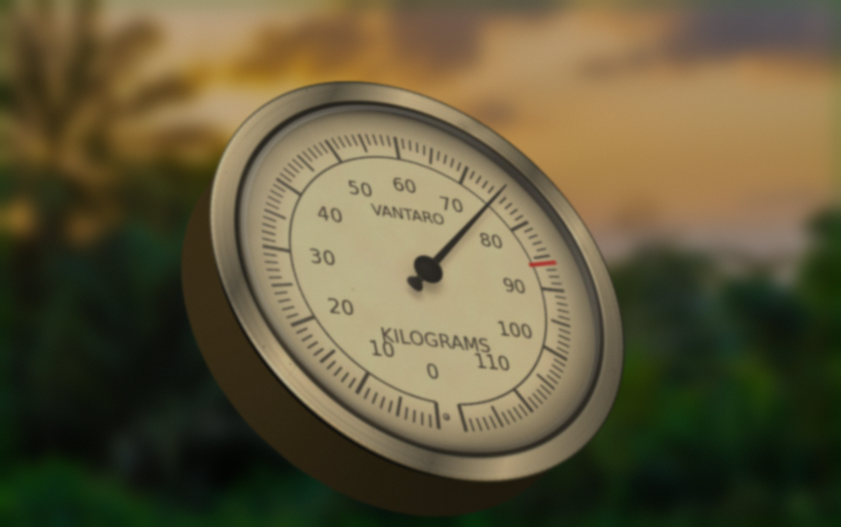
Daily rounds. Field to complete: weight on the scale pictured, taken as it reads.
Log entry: 75 kg
